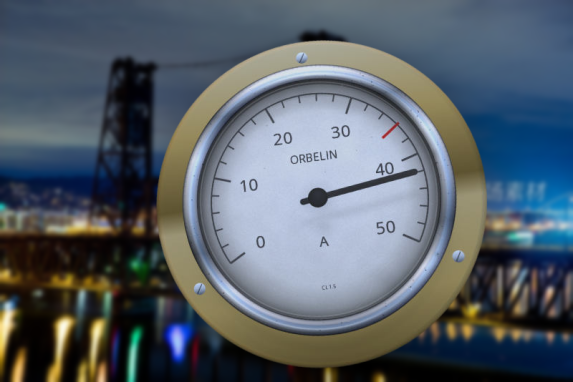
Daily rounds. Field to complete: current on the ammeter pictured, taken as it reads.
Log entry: 42 A
